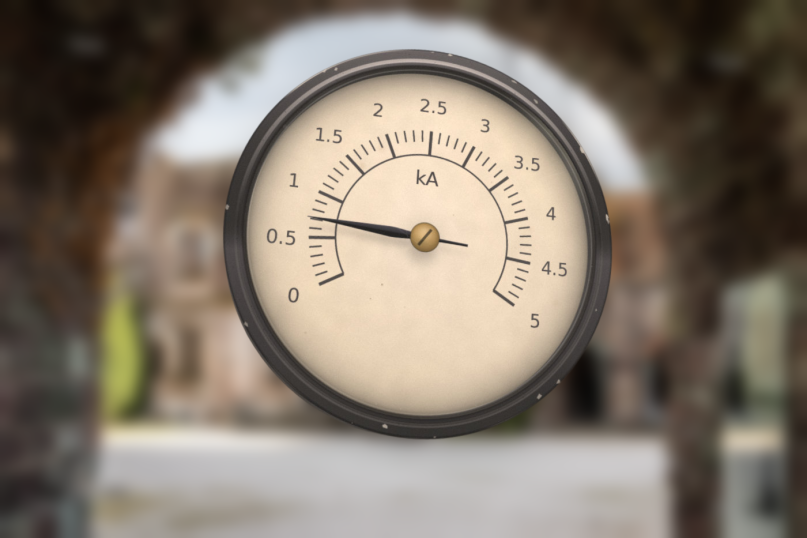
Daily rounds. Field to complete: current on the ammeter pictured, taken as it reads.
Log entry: 0.7 kA
